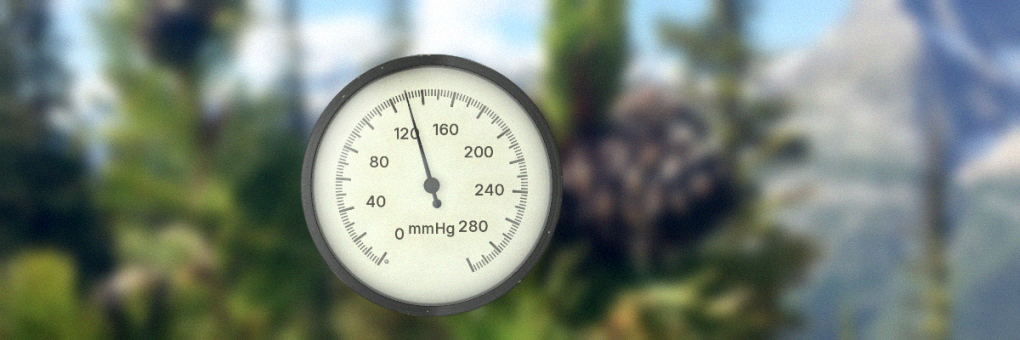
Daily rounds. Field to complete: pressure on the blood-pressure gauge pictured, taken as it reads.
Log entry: 130 mmHg
